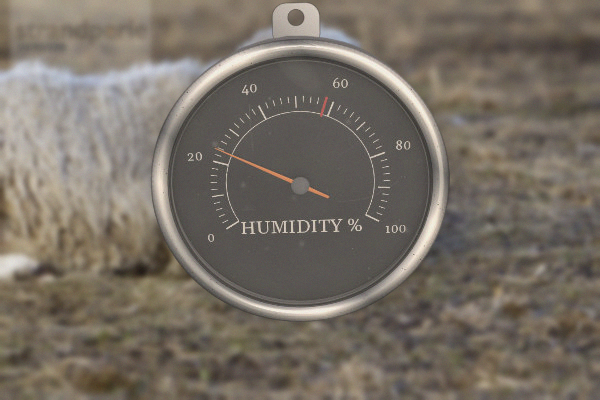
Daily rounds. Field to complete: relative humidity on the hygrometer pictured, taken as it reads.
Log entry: 24 %
